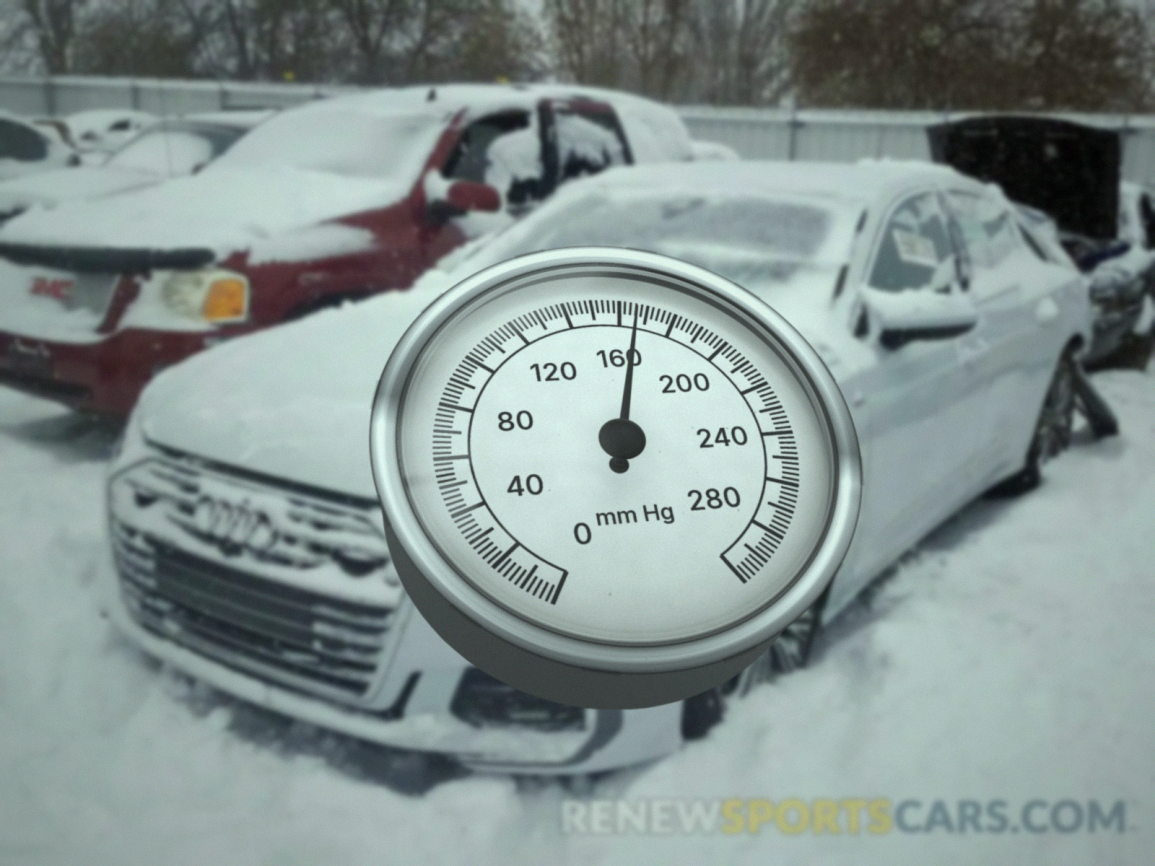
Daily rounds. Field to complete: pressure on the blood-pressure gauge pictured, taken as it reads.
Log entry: 166 mmHg
